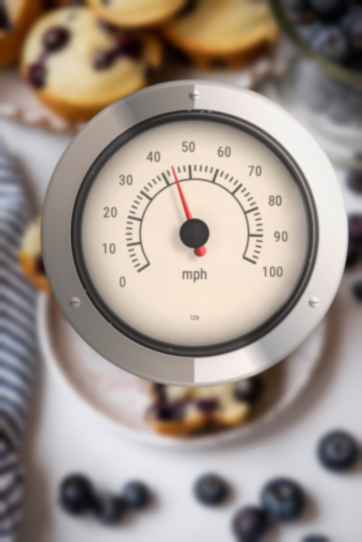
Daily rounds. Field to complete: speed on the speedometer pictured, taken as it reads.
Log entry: 44 mph
